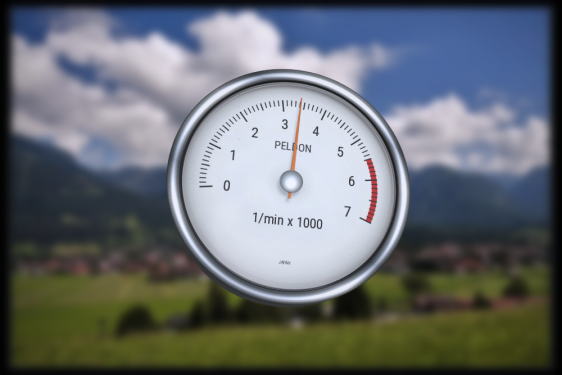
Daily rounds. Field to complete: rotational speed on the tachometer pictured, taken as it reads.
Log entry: 3400 rpm
